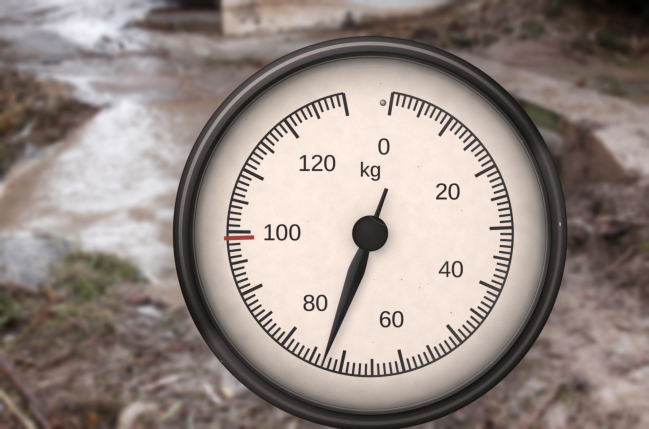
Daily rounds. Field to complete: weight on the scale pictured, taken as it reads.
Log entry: 73 kg
